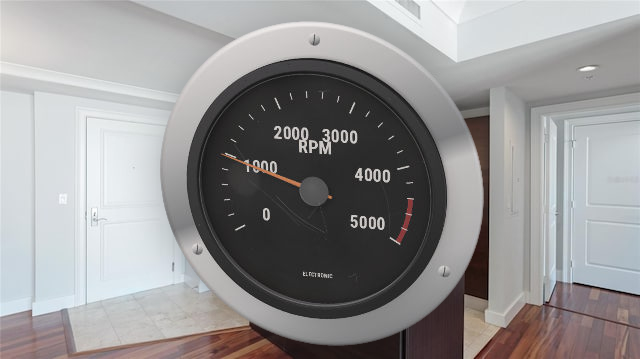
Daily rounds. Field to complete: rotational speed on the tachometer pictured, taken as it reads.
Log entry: 1000 rpm
